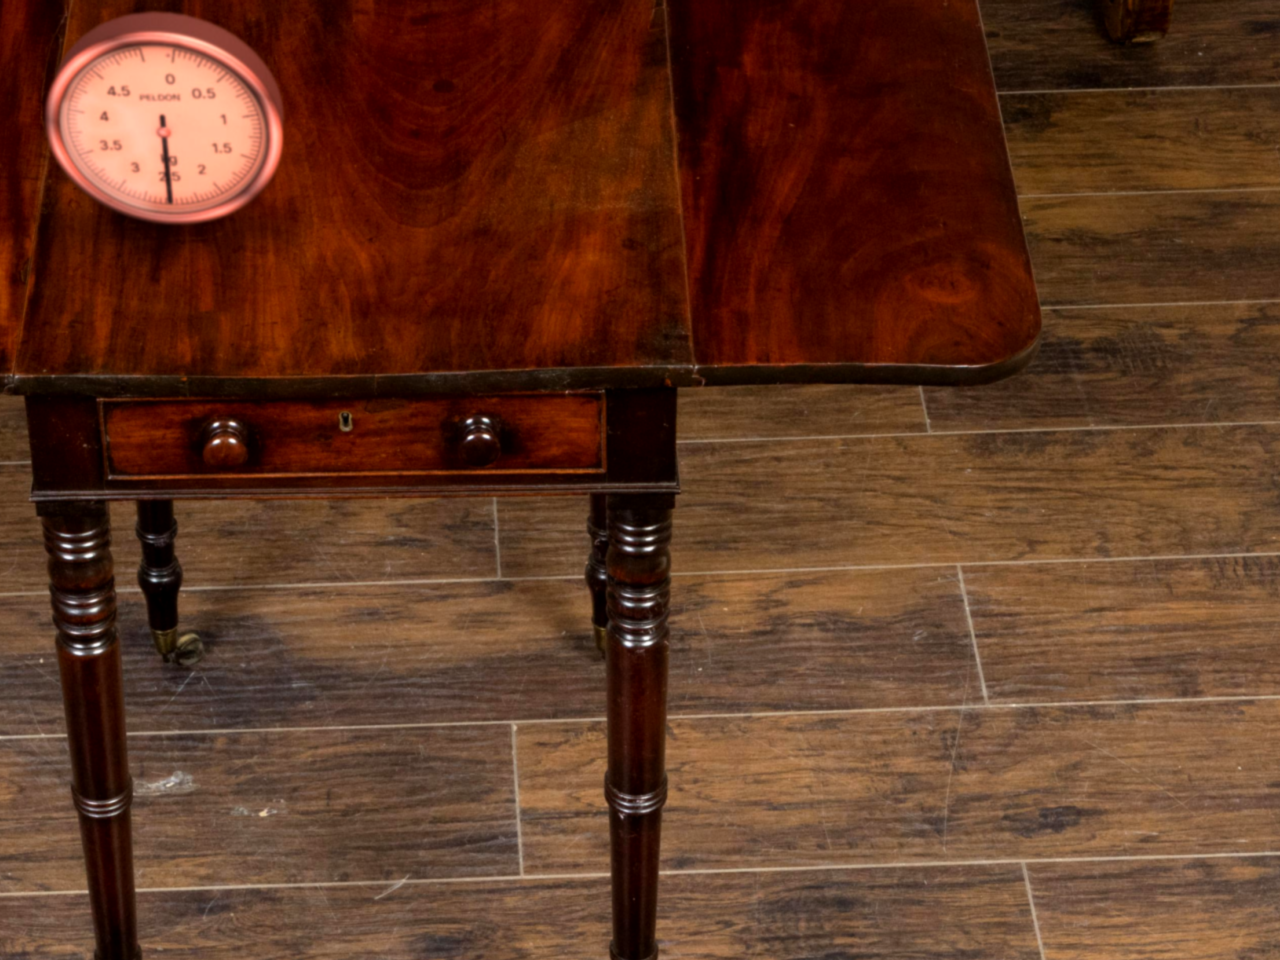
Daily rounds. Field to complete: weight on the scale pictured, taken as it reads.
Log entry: 2.5 kg
